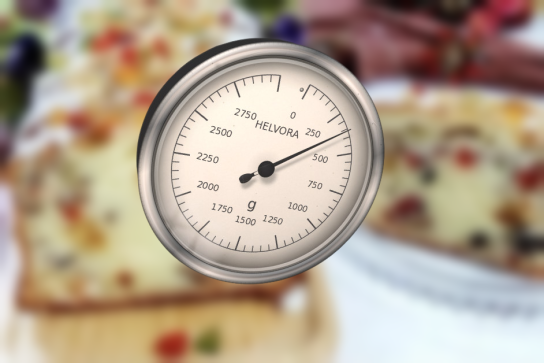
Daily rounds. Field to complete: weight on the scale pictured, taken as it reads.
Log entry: 350 g
